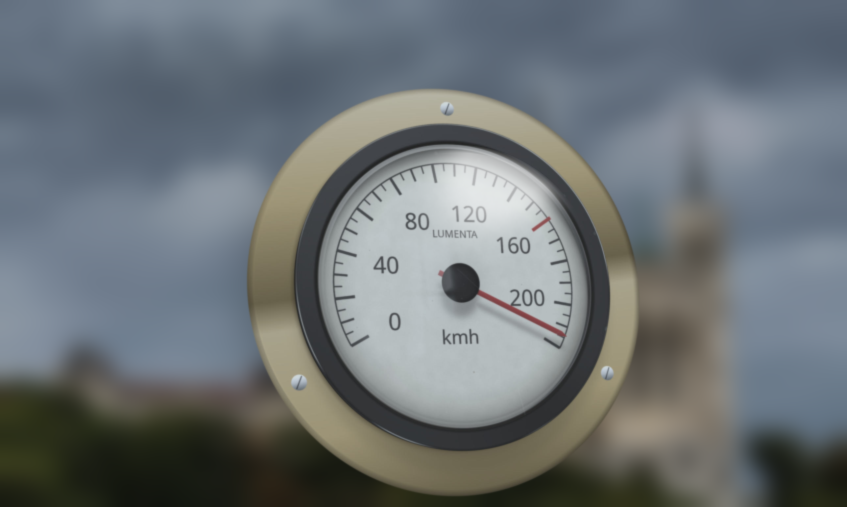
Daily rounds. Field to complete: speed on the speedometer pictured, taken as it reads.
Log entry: 215 km/h
